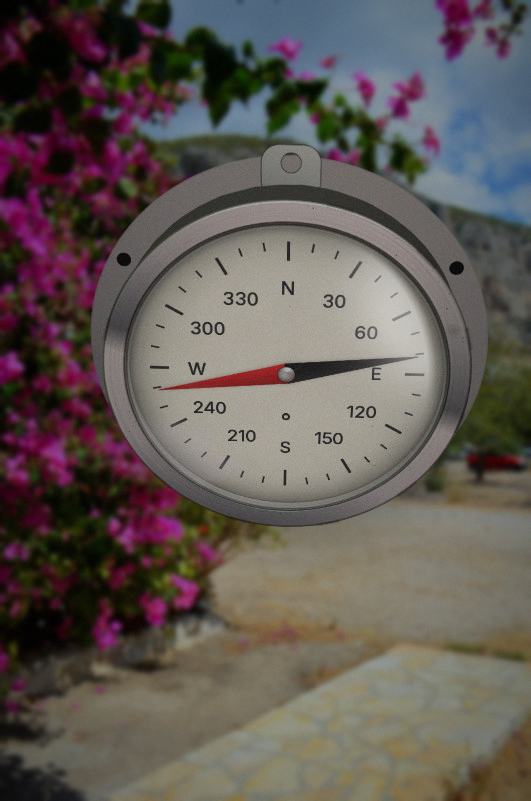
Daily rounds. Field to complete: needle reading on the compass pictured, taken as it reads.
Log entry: 260 °
